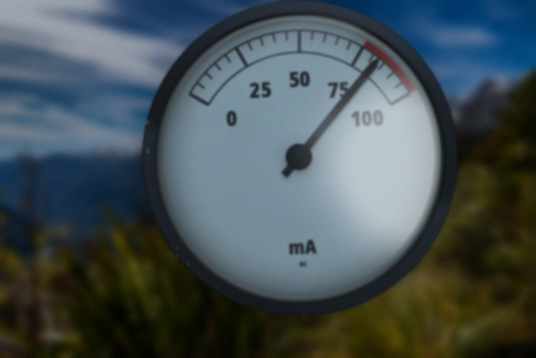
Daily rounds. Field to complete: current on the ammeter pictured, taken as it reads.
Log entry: 82.5 mA
